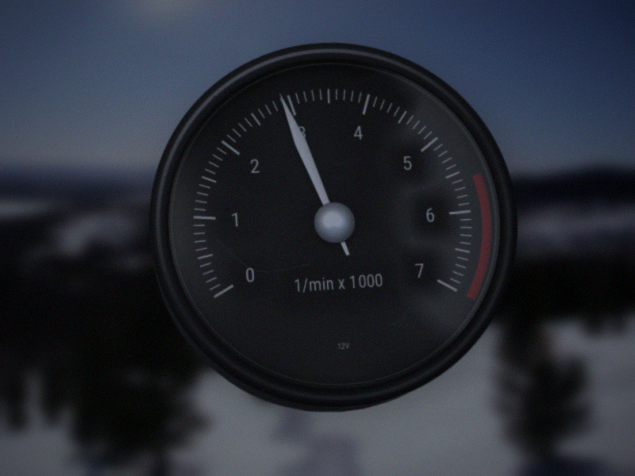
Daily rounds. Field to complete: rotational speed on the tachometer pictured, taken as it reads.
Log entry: 2900 rpm
